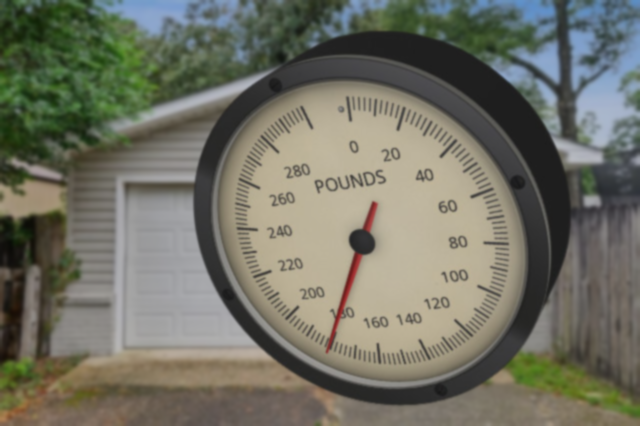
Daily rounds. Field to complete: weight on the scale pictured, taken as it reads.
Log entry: 180 lb
